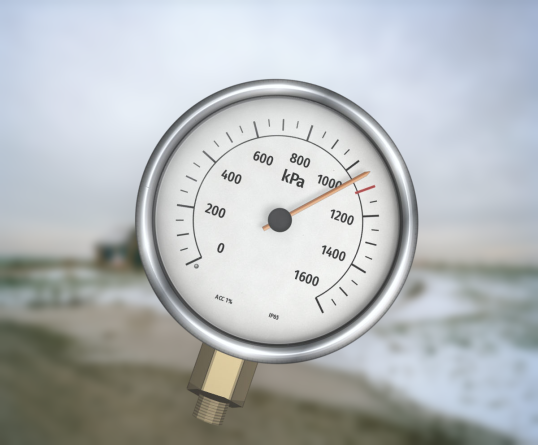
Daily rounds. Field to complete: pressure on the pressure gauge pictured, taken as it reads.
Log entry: 1050 kPa
